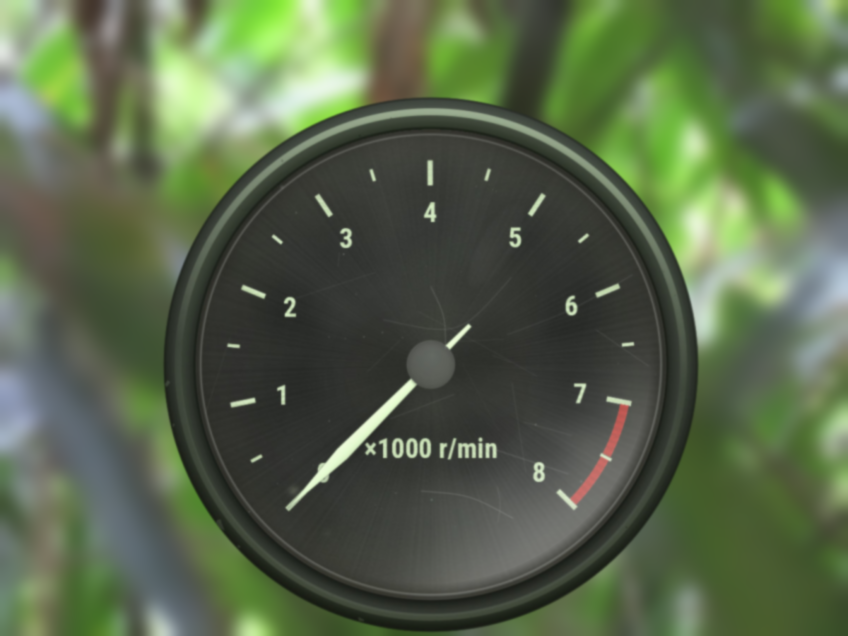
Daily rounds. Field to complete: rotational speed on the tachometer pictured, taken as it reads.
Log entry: 0 rpm
